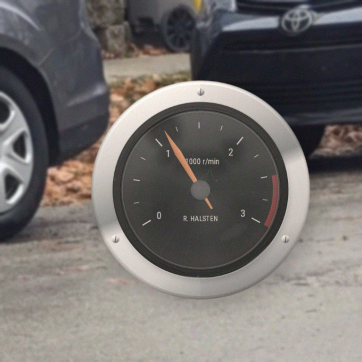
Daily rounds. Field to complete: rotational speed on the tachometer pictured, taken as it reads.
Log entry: 1125 rpm
